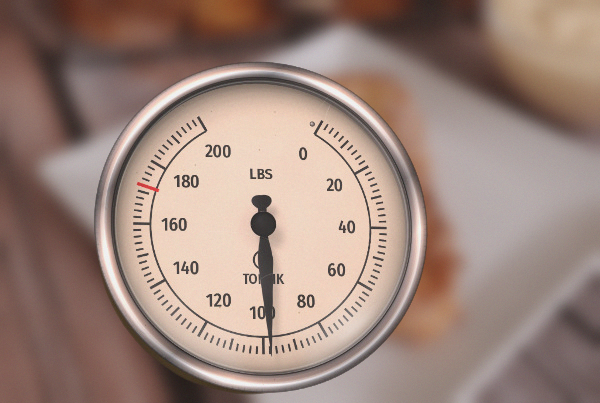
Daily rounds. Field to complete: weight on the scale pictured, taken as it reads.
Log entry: 98 lb
